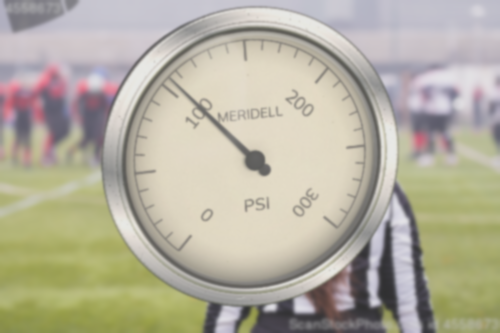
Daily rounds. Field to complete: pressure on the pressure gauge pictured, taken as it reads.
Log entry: 105 psi
